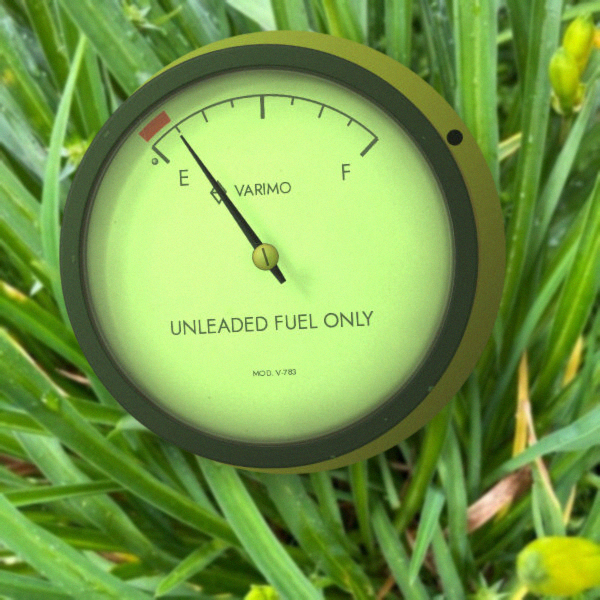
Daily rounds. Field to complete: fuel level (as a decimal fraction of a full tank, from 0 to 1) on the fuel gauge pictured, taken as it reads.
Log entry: 0.125
